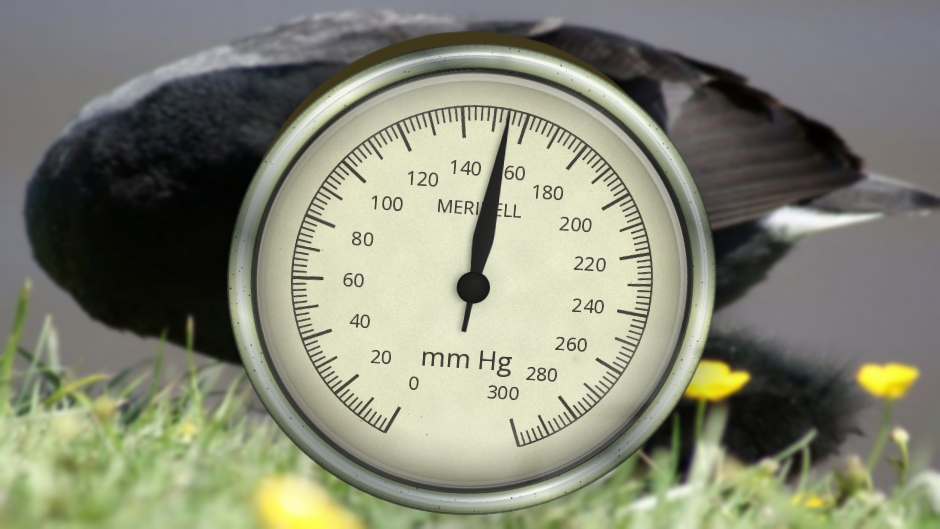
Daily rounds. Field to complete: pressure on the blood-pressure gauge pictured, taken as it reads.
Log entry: 154 mmHg
